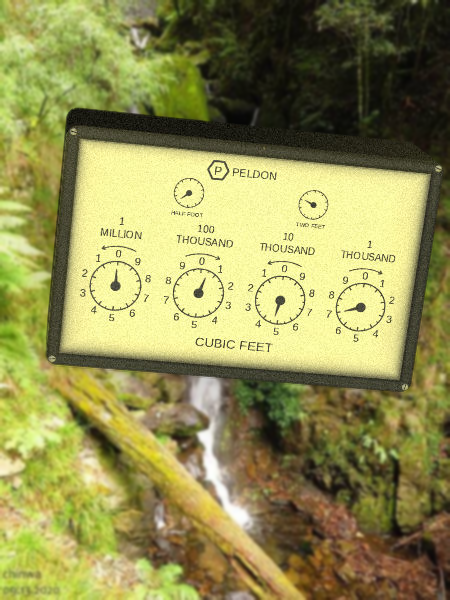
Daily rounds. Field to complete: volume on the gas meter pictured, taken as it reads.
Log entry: 4700 ft³
